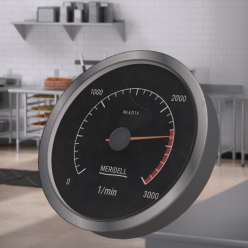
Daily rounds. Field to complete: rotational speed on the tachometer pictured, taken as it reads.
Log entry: 2400 rpm
